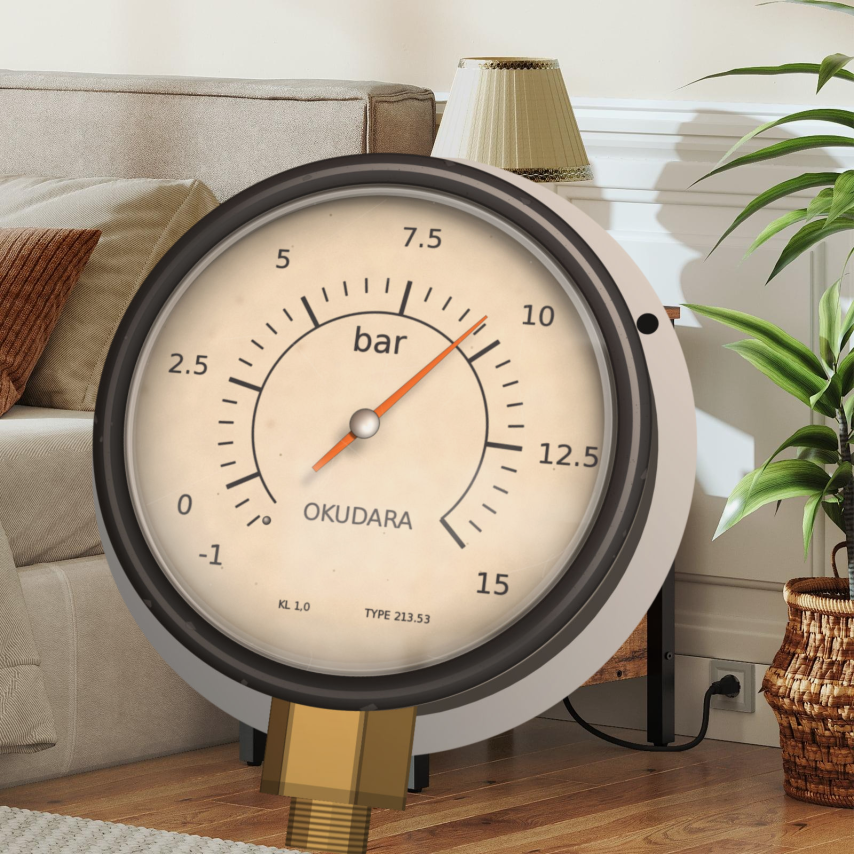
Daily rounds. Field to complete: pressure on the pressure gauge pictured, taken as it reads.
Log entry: 9.5 bar
